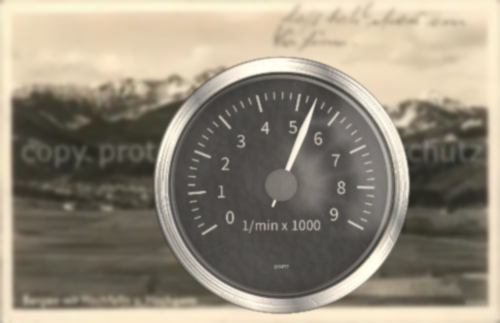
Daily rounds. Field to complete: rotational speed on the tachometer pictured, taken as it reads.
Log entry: 5400 rpm
